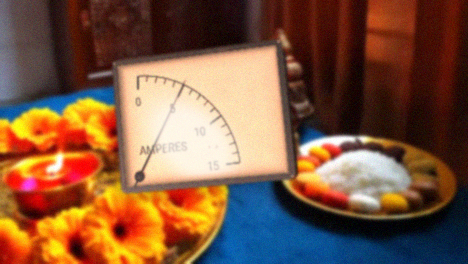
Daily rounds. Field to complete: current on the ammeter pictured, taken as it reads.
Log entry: 5 A
